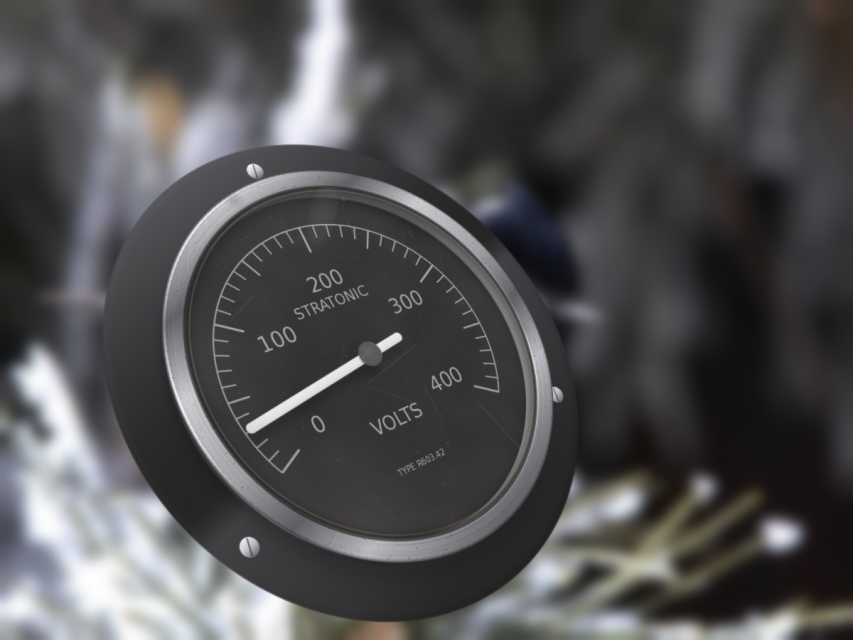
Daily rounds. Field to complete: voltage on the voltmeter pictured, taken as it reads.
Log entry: 30 V
